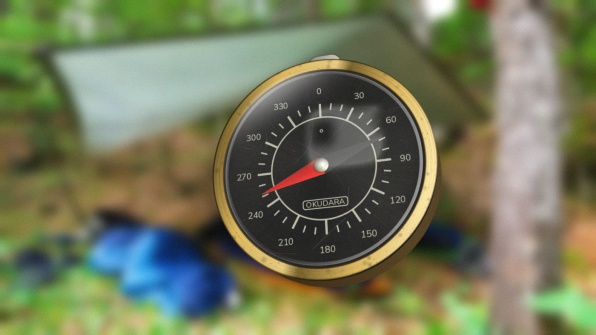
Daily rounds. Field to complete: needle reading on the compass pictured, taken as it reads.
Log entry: 250 °
